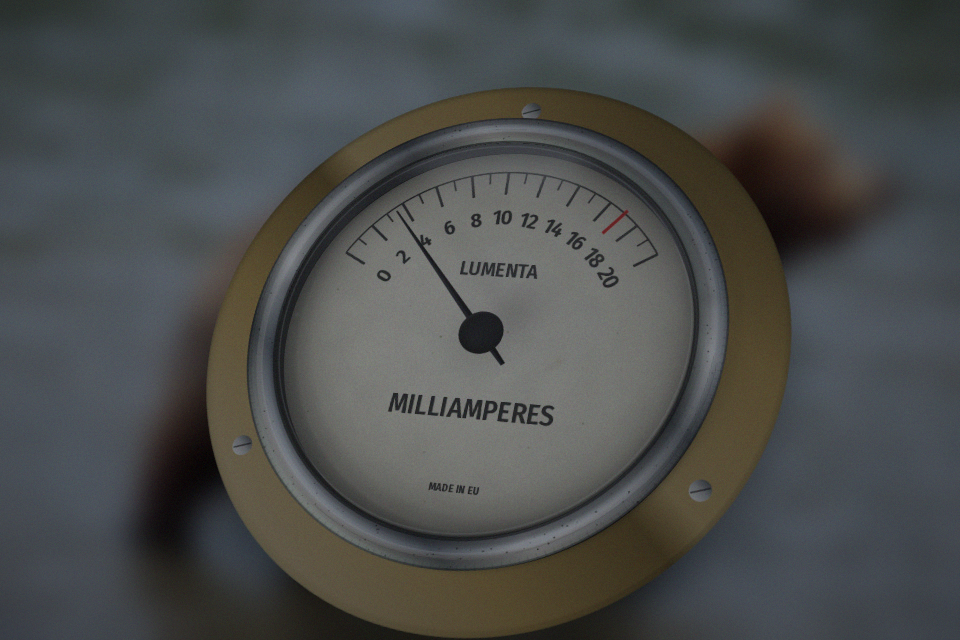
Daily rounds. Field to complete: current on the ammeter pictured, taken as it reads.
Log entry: 3.5 mA
